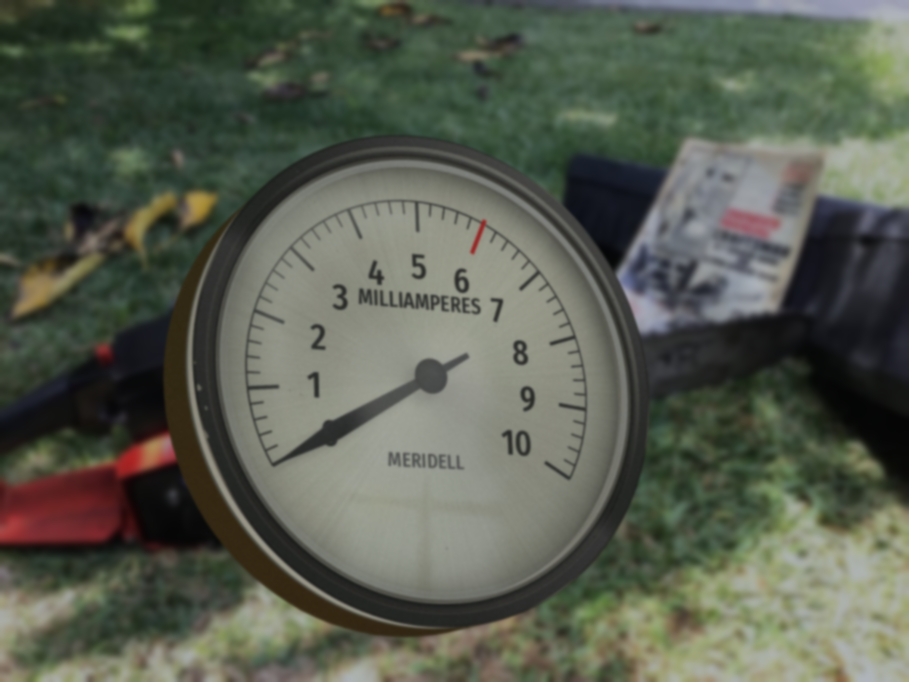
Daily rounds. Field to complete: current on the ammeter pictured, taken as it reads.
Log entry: 0 mA
